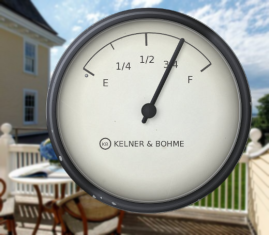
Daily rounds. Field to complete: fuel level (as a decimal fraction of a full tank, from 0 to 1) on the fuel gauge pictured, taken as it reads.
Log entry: 0.75
